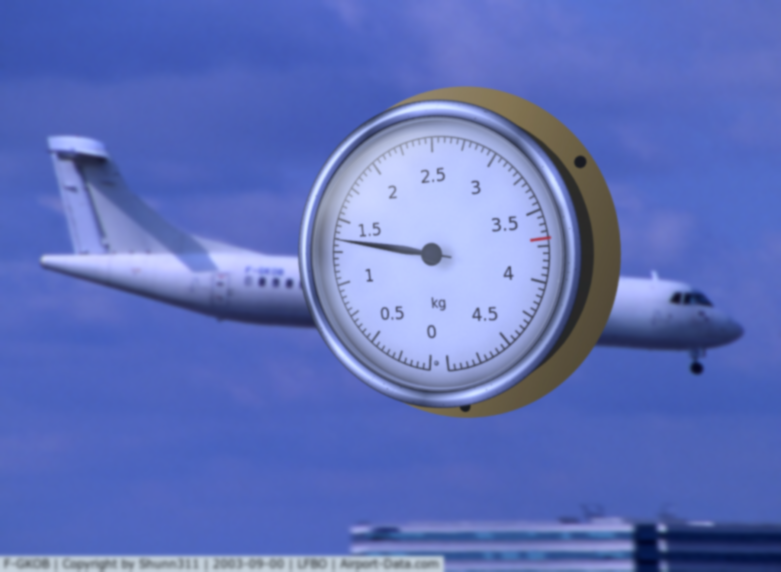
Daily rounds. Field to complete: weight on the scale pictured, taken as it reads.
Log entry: 1.35 kg
